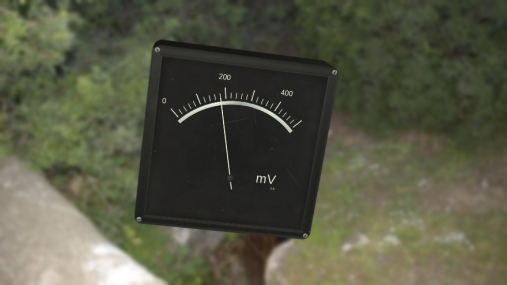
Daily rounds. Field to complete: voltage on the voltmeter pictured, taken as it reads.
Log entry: 180 mV
